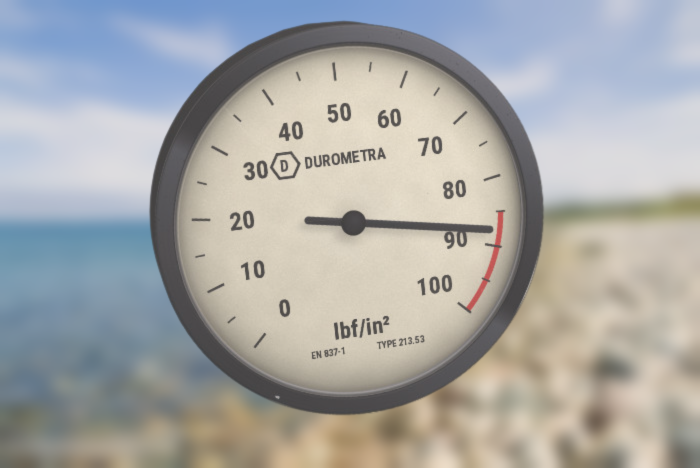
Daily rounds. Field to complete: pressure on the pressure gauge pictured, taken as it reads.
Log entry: 87.5 psi
